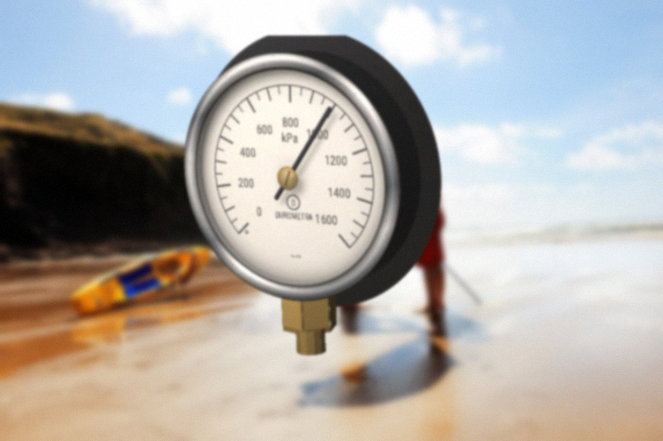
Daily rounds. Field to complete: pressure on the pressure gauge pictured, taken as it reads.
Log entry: 1000 kPa
